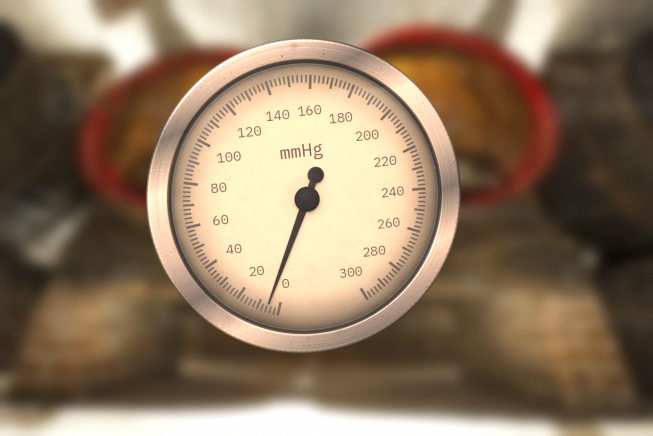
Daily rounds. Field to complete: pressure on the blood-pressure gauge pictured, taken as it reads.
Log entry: 6 mmHg
